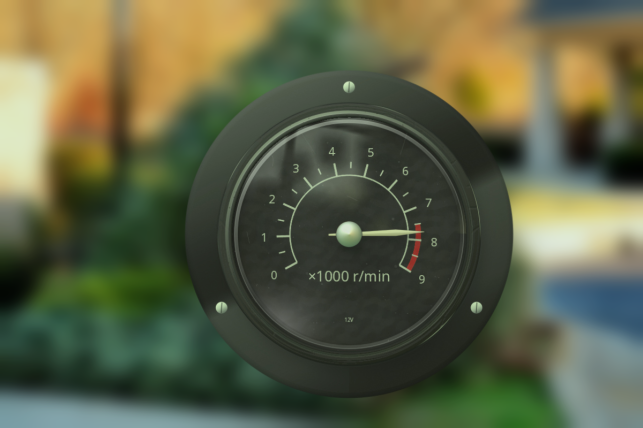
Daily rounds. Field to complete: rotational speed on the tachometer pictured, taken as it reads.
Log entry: 7750 rpm
